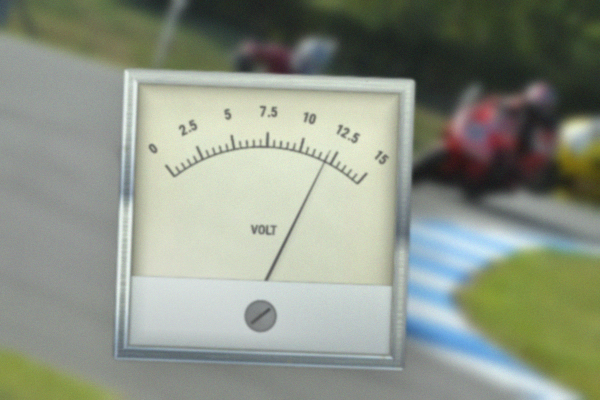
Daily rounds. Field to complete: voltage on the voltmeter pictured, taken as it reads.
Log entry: 12 V
